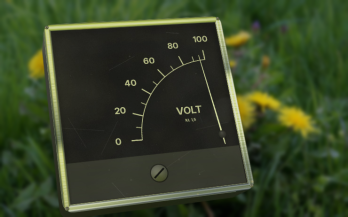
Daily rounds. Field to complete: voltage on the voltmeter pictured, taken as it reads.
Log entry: 95 V
